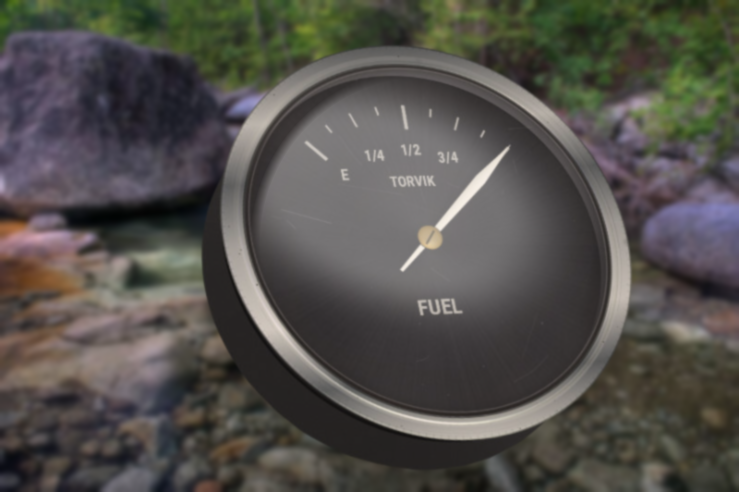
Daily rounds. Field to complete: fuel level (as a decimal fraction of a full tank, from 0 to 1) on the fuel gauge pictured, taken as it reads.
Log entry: 1
